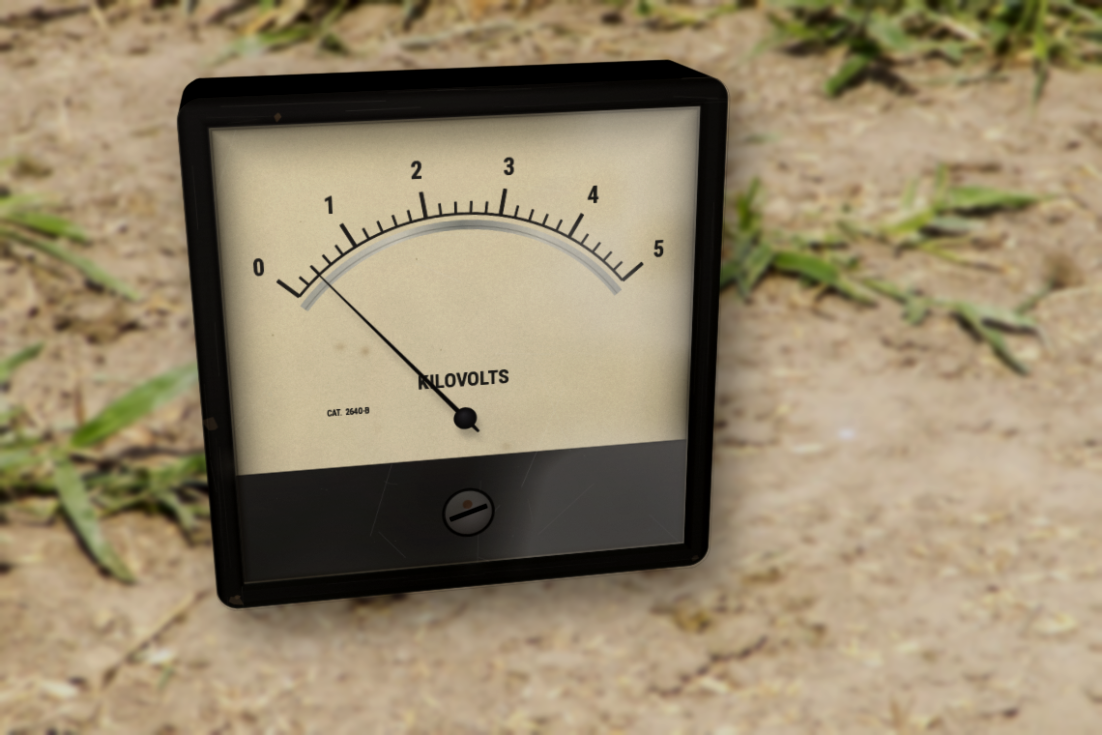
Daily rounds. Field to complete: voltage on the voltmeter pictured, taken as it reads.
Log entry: 0.4 kV
